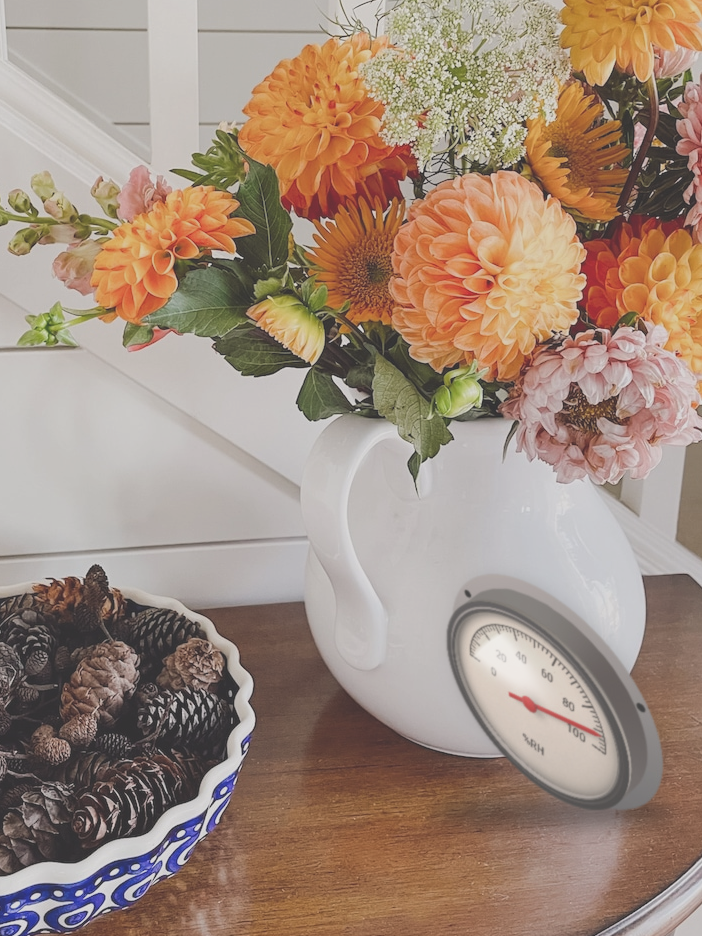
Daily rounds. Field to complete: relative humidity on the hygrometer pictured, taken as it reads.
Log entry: 90 %
